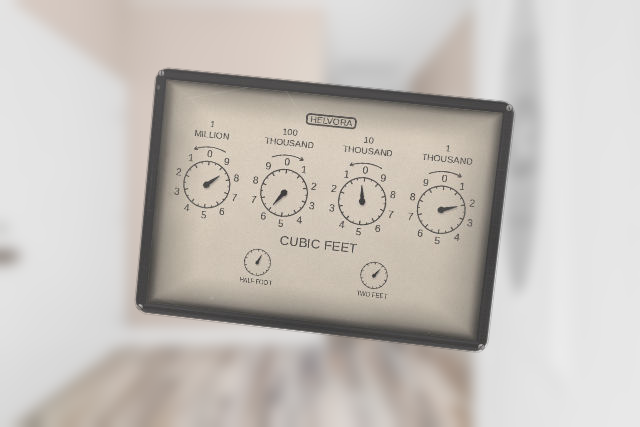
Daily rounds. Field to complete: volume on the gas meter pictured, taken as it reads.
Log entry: 860200 ft³
